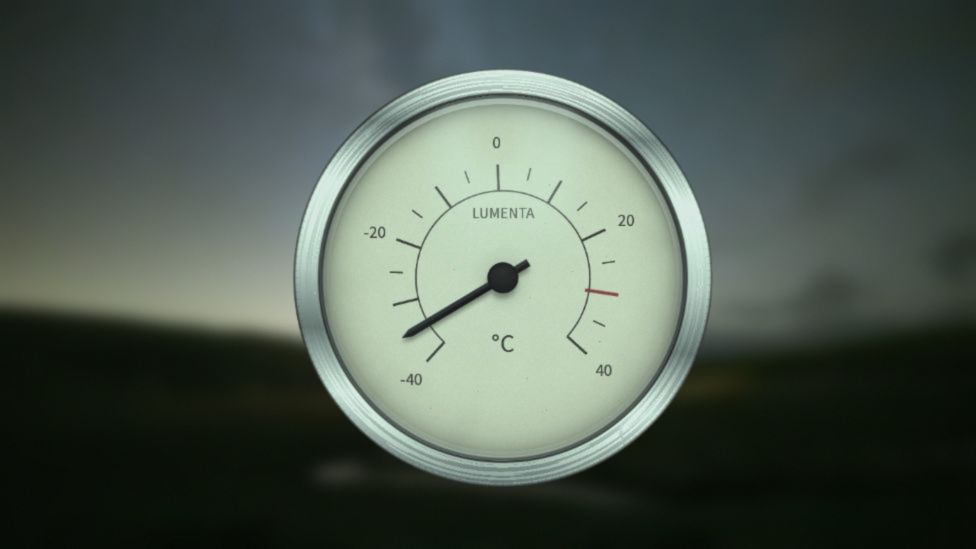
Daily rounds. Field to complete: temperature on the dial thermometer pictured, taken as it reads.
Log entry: -35 °C
